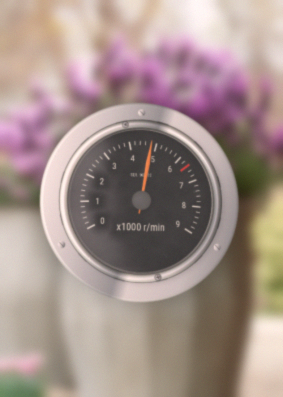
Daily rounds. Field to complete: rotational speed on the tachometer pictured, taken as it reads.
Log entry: 4800 rpm
